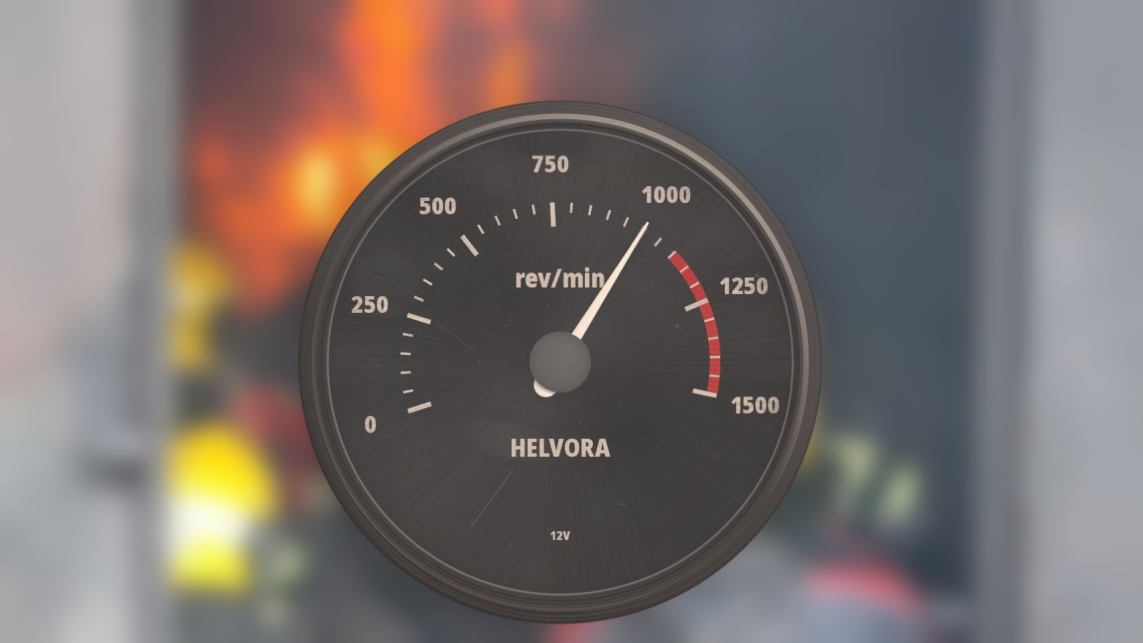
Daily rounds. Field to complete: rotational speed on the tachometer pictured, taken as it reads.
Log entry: 1000 rpm
